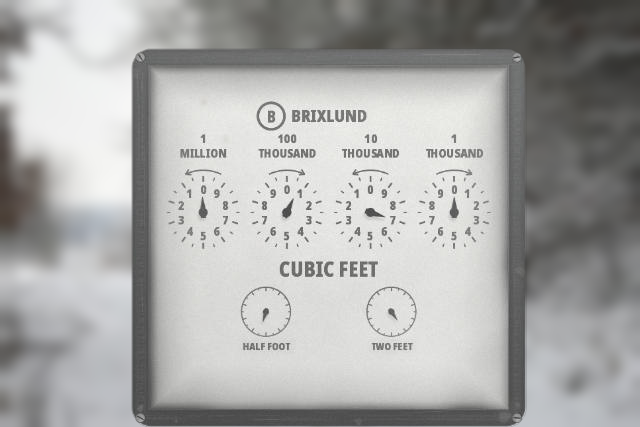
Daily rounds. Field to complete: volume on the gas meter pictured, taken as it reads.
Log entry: 7000 ft³
